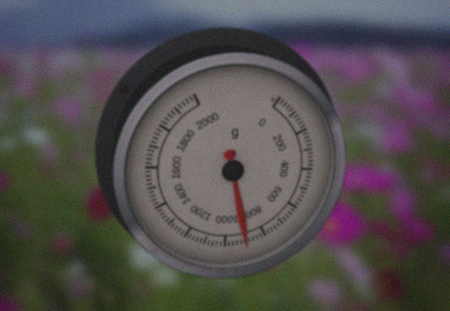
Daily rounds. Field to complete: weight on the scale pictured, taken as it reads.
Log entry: 900 g
